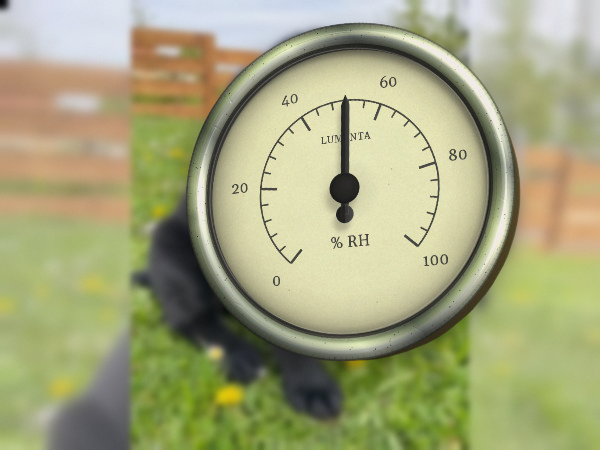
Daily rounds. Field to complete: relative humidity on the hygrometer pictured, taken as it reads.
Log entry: 52 %
